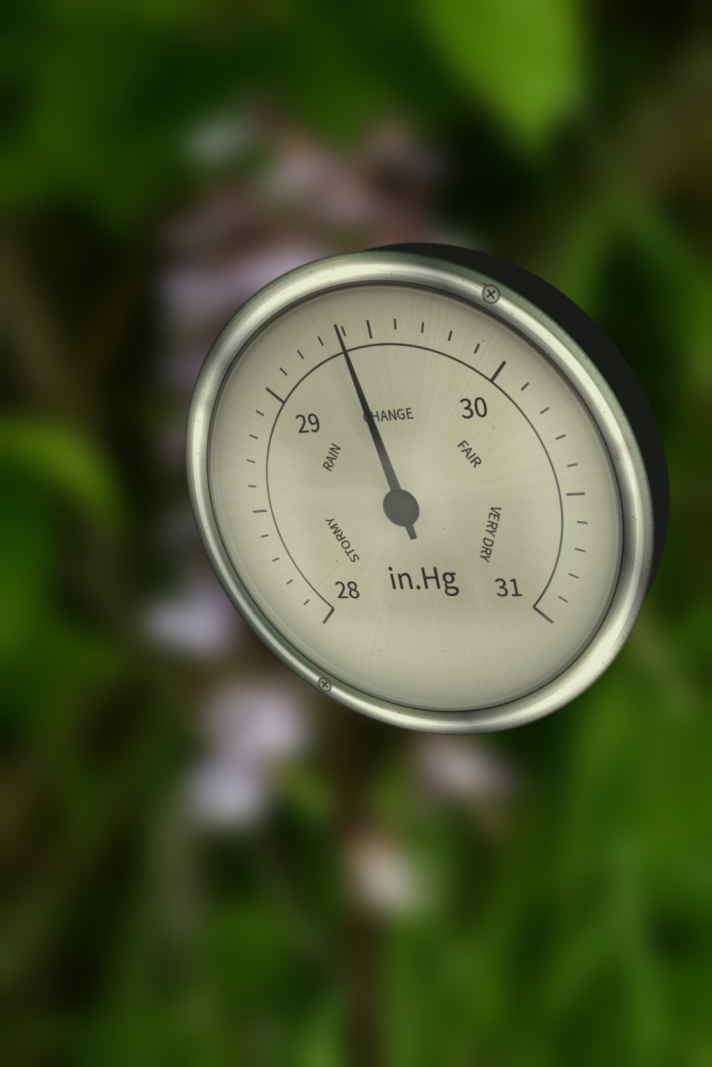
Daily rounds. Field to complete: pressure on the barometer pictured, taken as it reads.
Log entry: 29.4 inHg
